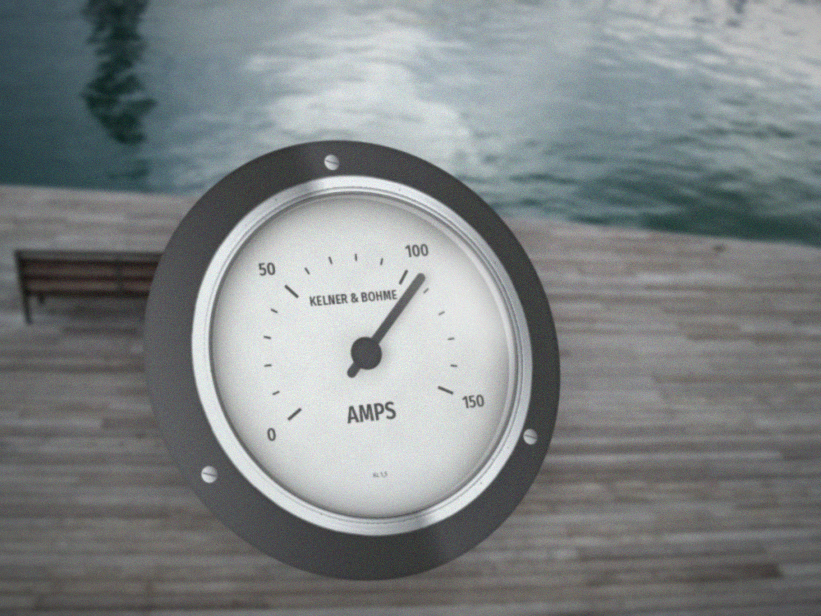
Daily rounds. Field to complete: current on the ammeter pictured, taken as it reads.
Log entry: 105 A
